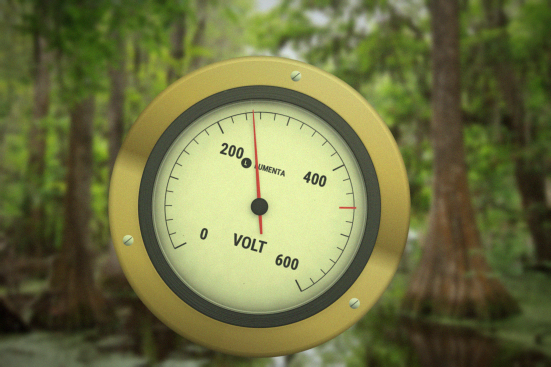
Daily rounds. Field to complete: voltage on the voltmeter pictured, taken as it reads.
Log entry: 250 V
